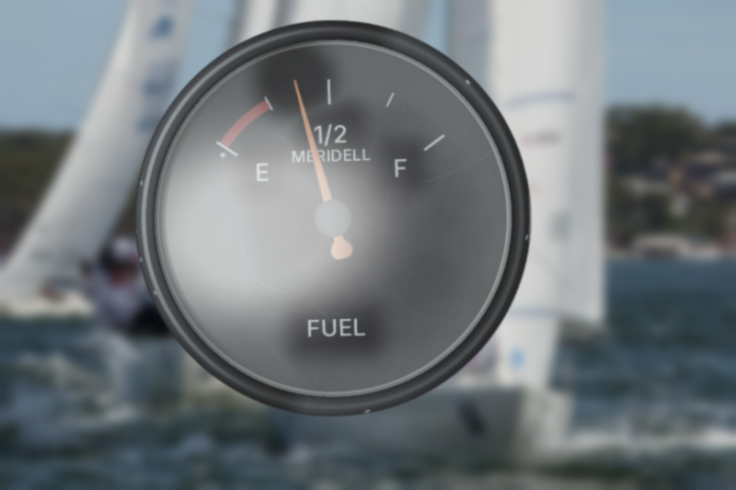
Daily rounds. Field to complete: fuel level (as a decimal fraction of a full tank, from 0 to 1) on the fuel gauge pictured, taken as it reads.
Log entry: 0.375
